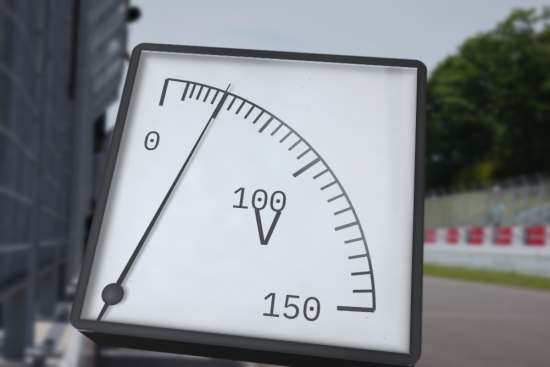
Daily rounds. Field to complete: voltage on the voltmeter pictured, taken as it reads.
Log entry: 50 V
